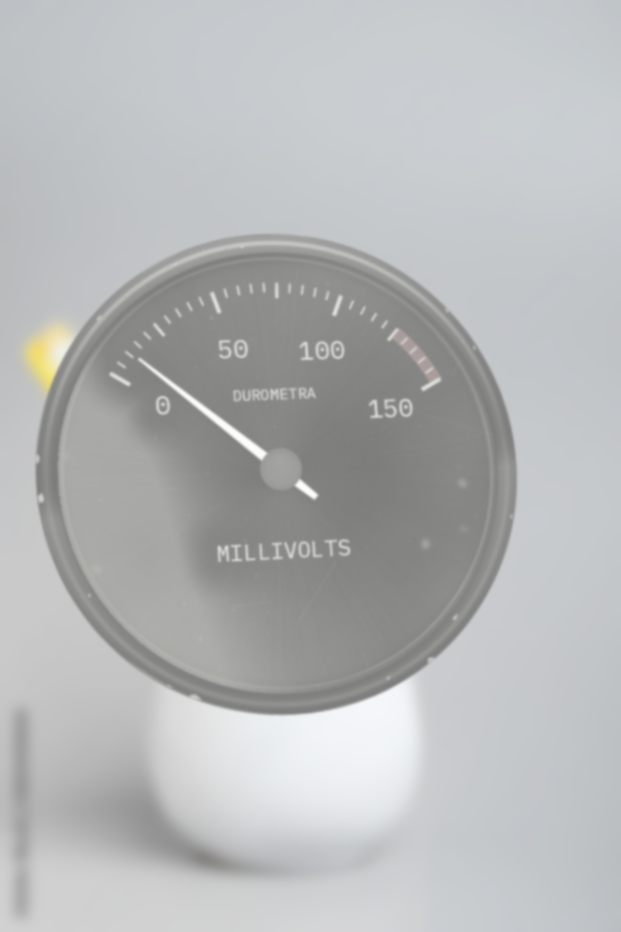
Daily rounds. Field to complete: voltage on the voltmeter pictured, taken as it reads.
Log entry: 10 mV
